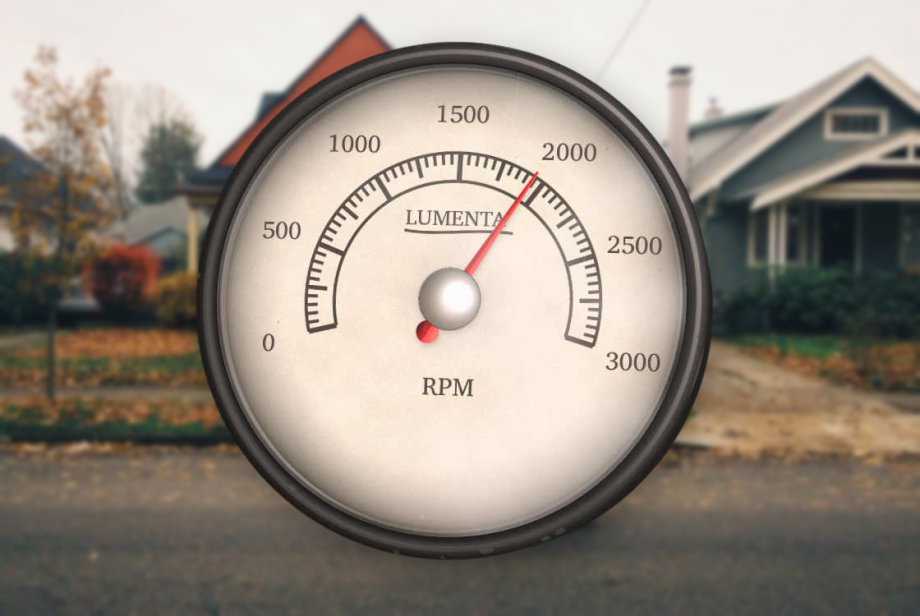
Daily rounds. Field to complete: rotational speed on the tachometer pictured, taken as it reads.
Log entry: 1950 rpm
